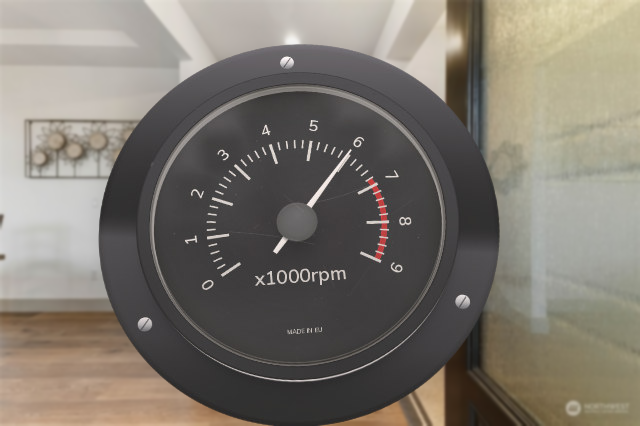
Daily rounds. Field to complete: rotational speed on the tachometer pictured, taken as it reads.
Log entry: 6000 rpm
